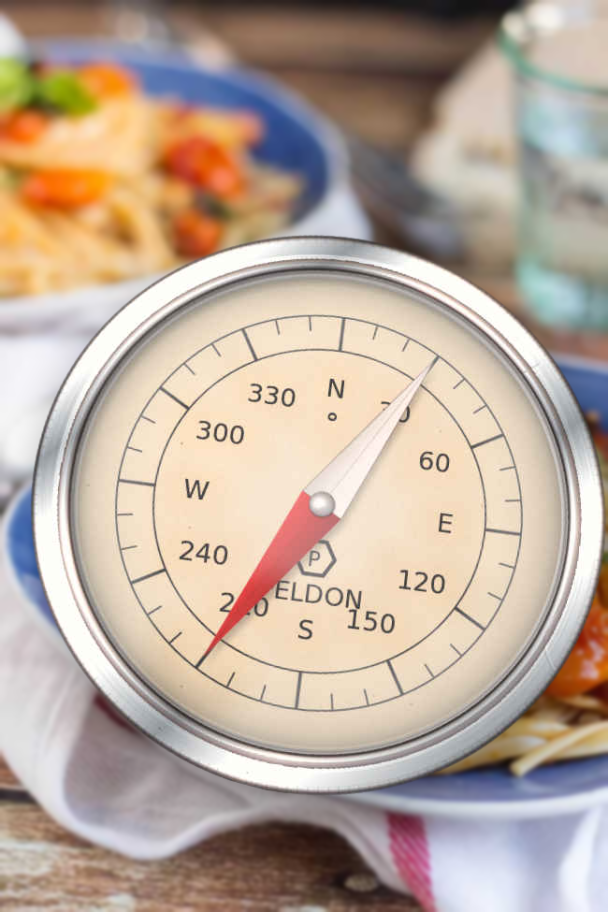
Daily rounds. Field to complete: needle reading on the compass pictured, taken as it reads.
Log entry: 210 °
